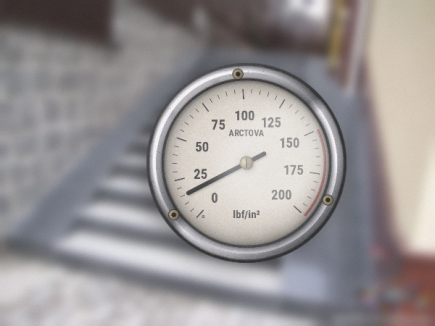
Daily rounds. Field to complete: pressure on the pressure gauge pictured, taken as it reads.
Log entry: 15 psi
